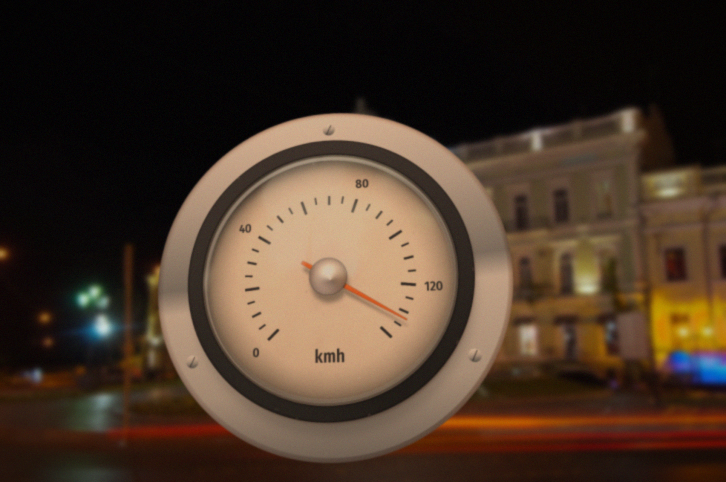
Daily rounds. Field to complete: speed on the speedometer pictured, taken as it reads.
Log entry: 132.5 km/h
